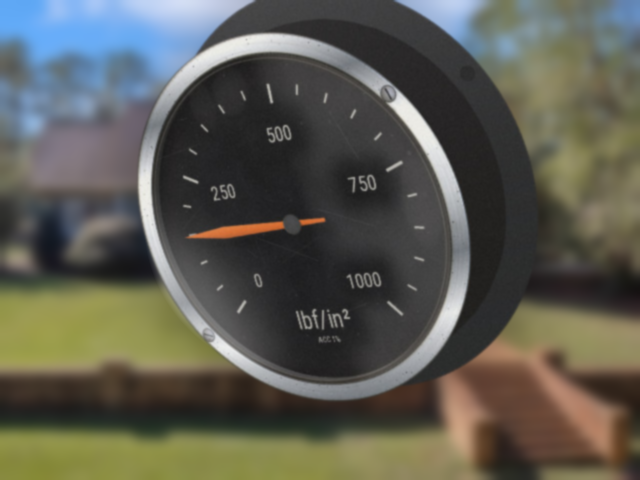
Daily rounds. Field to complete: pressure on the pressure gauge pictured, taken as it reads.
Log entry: 150 psi
